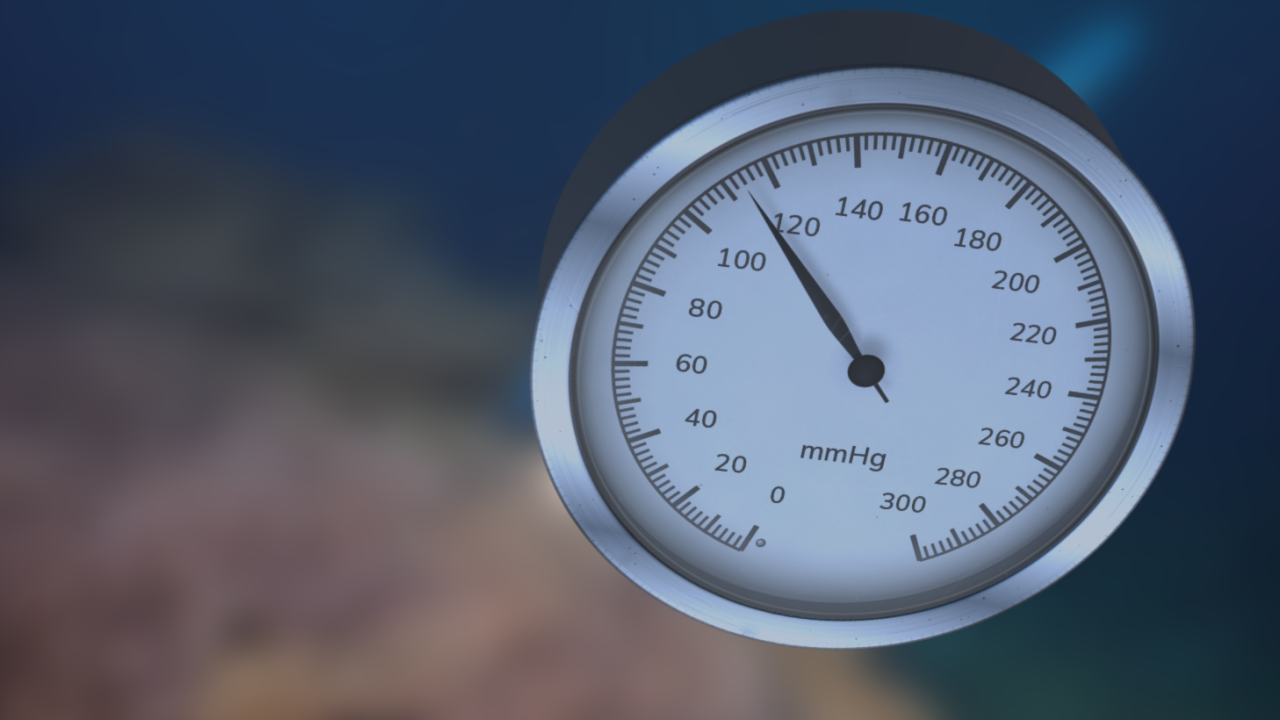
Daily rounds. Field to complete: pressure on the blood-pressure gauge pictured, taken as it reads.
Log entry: 114 mmHg
